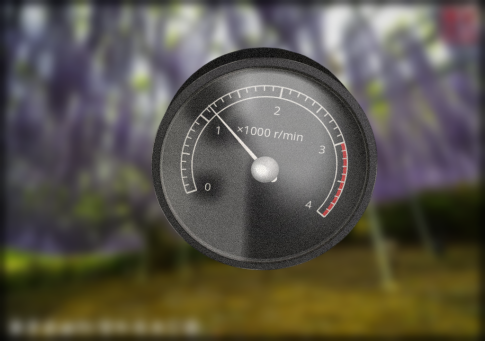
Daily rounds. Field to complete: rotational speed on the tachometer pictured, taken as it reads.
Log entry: 1150 rpm
